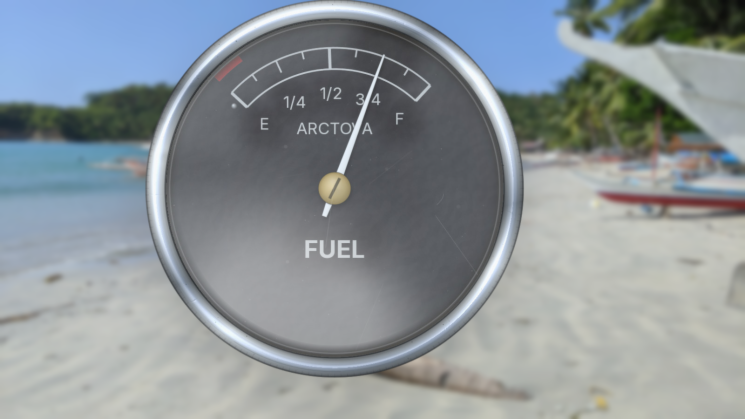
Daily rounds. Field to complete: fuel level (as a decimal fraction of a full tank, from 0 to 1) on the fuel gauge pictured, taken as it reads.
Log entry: 0.75
